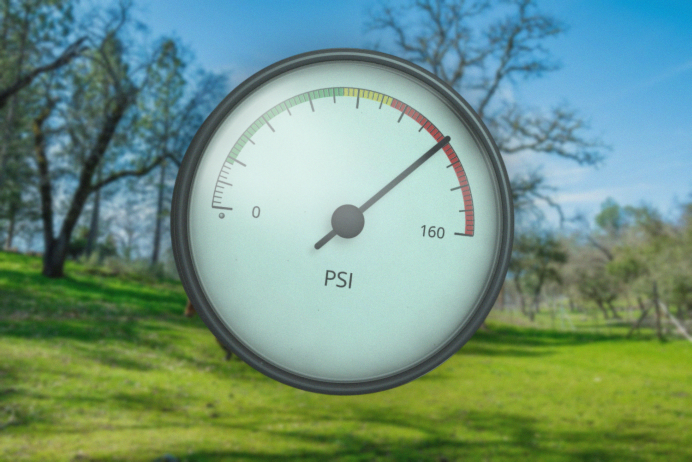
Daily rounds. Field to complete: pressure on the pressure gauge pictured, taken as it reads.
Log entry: 120 psi
